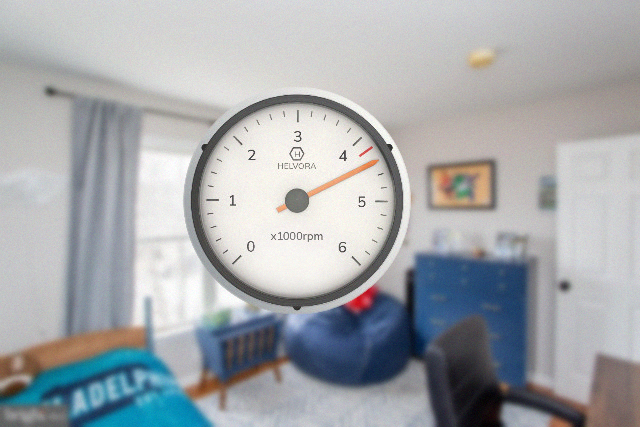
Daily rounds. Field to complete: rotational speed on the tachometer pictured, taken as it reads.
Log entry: 4400 rpm
